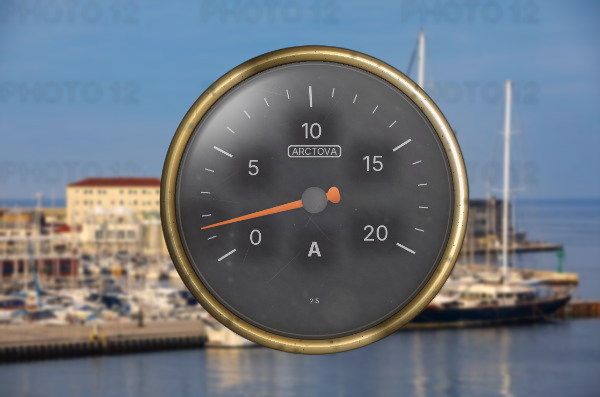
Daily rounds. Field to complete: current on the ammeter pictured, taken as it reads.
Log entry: 1.5 A
